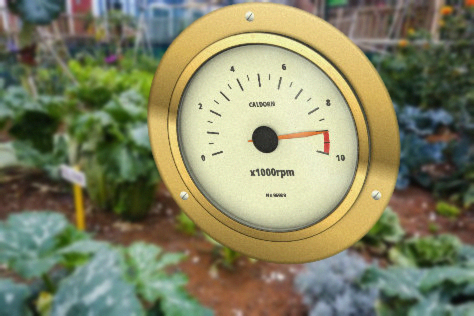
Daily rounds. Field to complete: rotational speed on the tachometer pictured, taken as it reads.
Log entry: 9000 rpm
